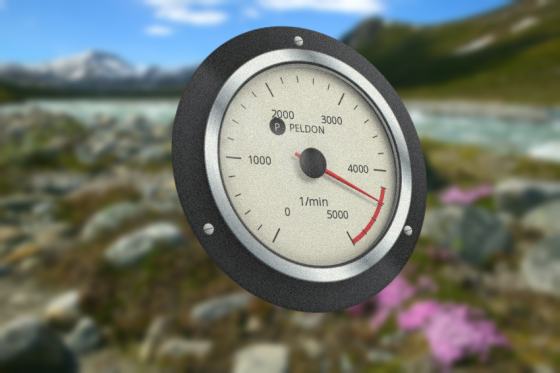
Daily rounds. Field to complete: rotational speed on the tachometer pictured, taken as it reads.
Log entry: 4400 rpm
